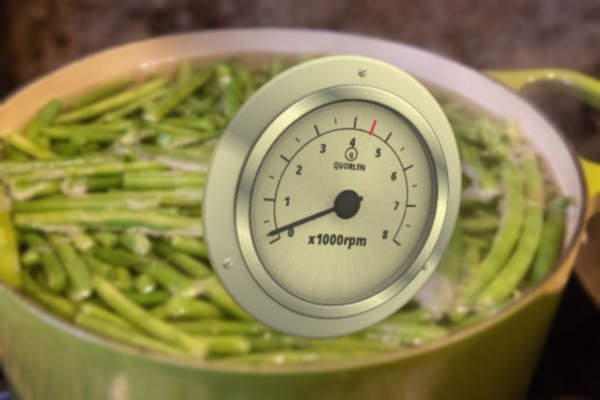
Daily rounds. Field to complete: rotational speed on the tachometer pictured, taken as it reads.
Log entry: 250 rpm
